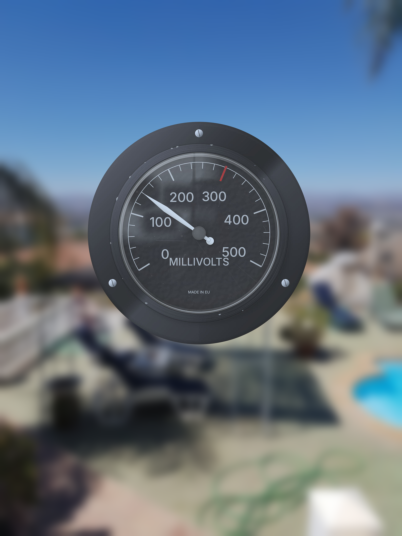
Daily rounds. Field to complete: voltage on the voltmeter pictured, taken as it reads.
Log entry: 140 mV
